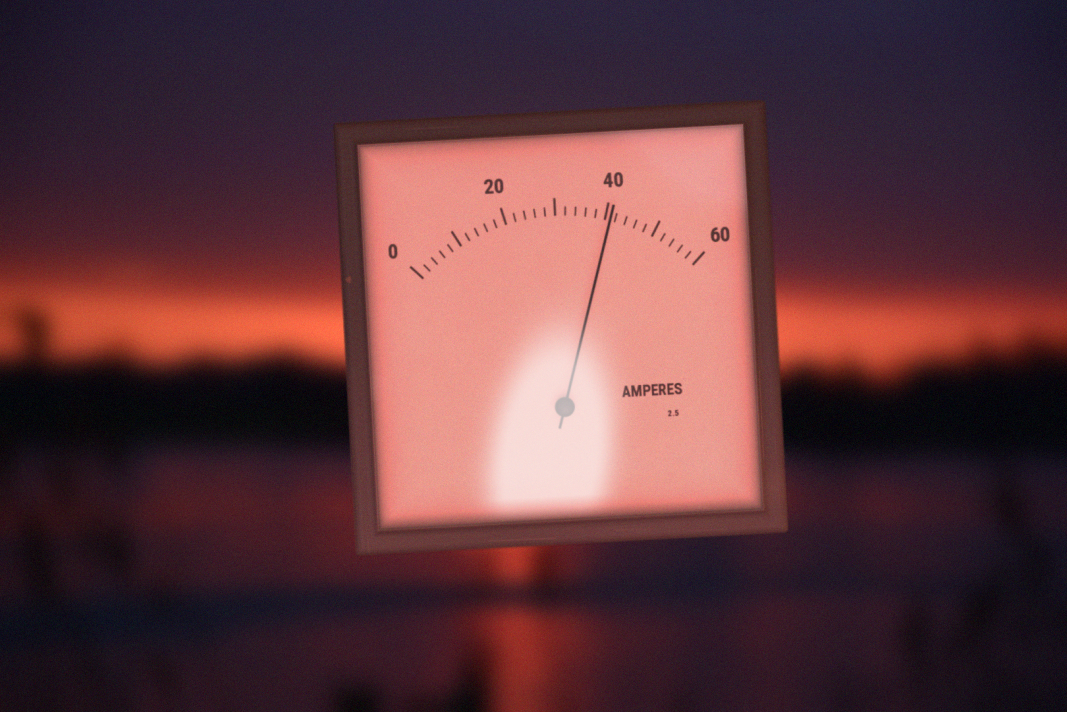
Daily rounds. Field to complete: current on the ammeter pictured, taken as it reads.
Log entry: 41 A
